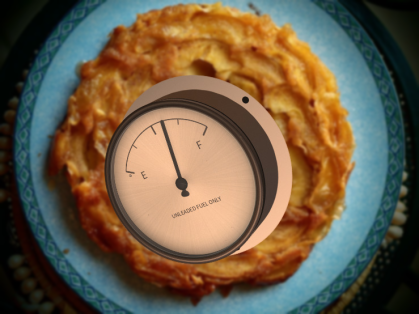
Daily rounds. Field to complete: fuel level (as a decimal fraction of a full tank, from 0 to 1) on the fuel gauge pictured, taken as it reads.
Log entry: 0.625
